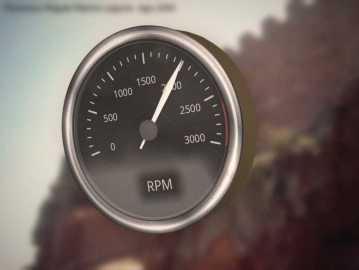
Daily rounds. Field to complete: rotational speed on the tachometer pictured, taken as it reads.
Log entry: 2000 rpm
